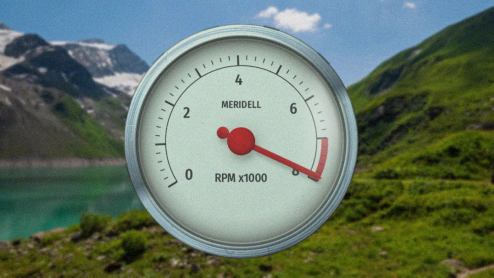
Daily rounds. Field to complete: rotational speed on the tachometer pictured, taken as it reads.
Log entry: 7900 rpm
